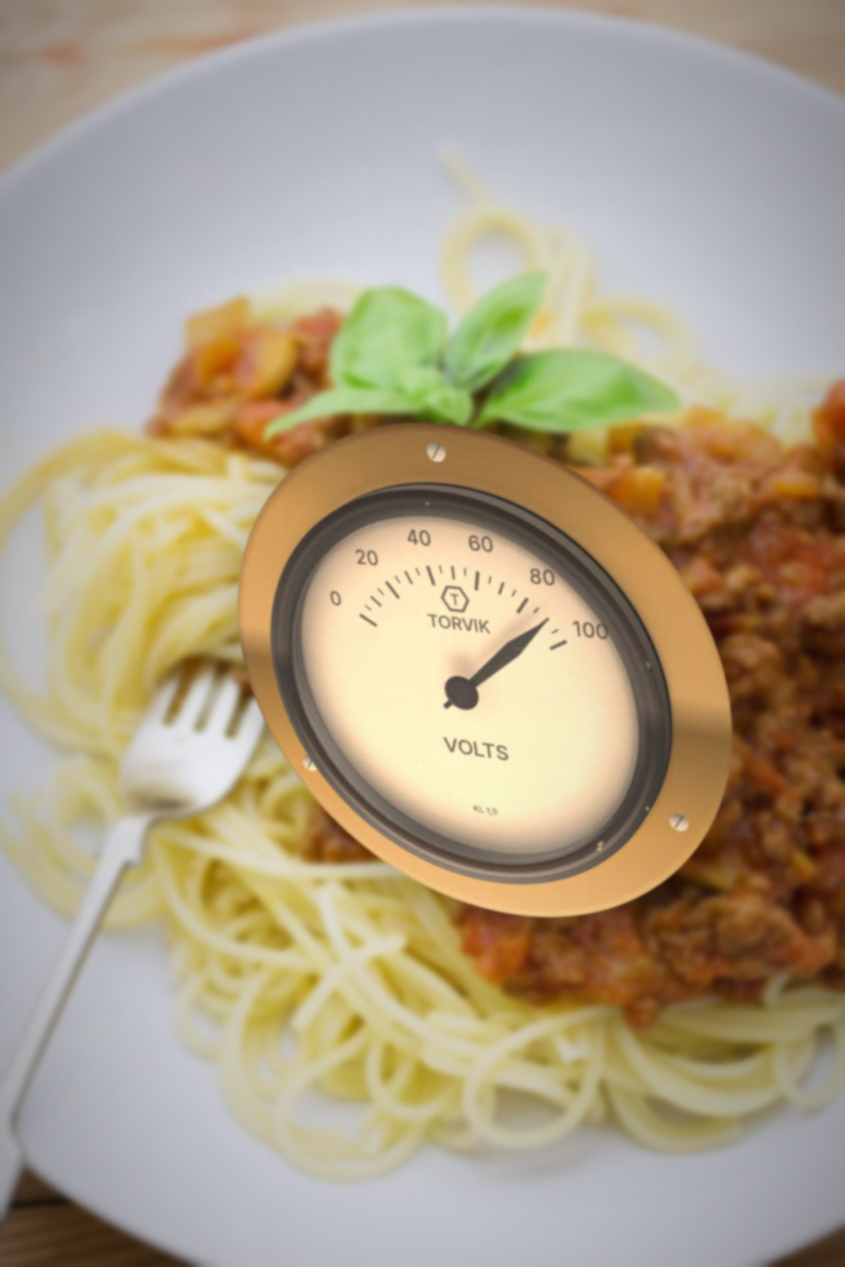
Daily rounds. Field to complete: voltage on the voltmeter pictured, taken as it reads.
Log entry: 90 V
